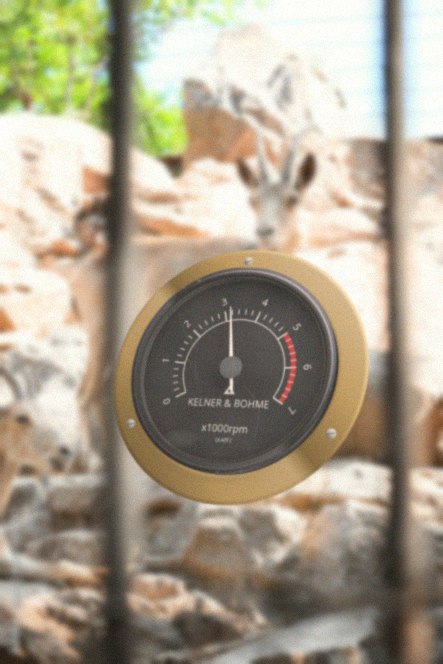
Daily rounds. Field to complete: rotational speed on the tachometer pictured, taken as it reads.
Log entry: 3200 rpm
